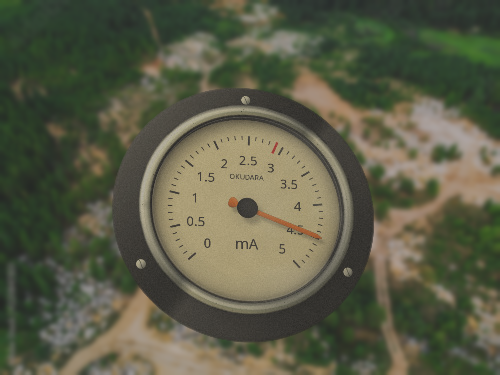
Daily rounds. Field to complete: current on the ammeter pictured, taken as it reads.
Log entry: 4.5 mA
